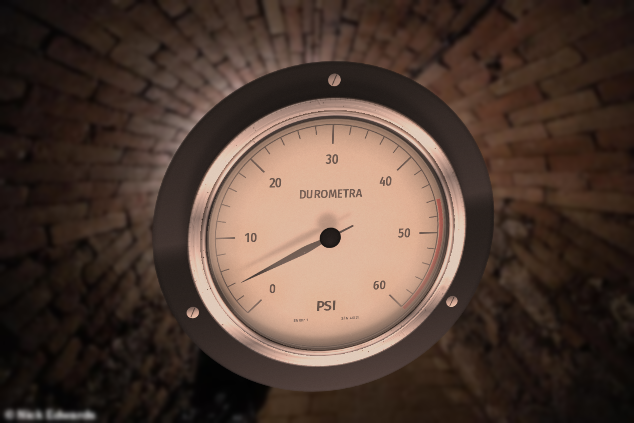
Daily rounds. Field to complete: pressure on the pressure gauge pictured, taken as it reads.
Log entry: 4 psi
